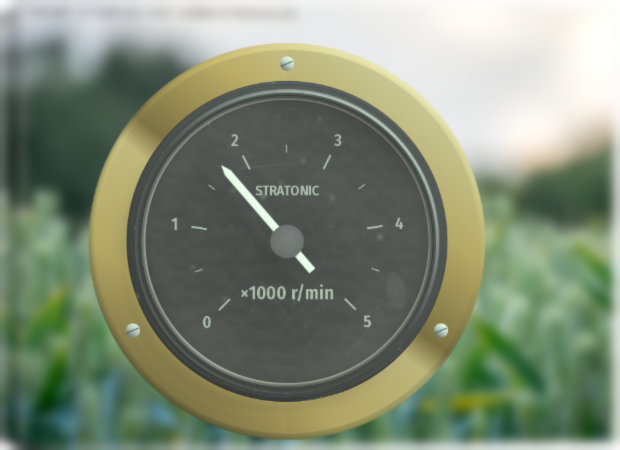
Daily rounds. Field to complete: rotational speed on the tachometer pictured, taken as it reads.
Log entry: 1750 rpm
